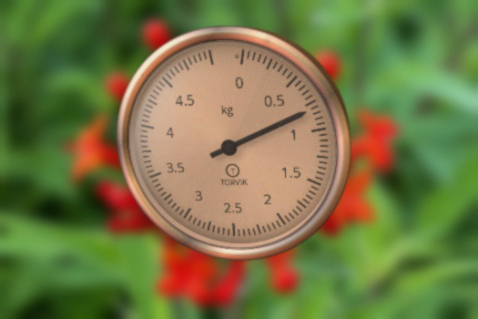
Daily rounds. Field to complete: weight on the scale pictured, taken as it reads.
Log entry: 0.8 kg
